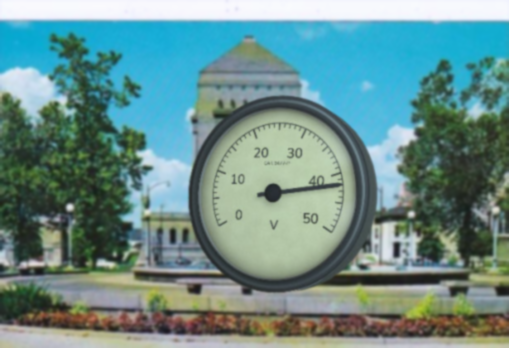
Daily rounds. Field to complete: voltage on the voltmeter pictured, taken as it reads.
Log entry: 42 V
